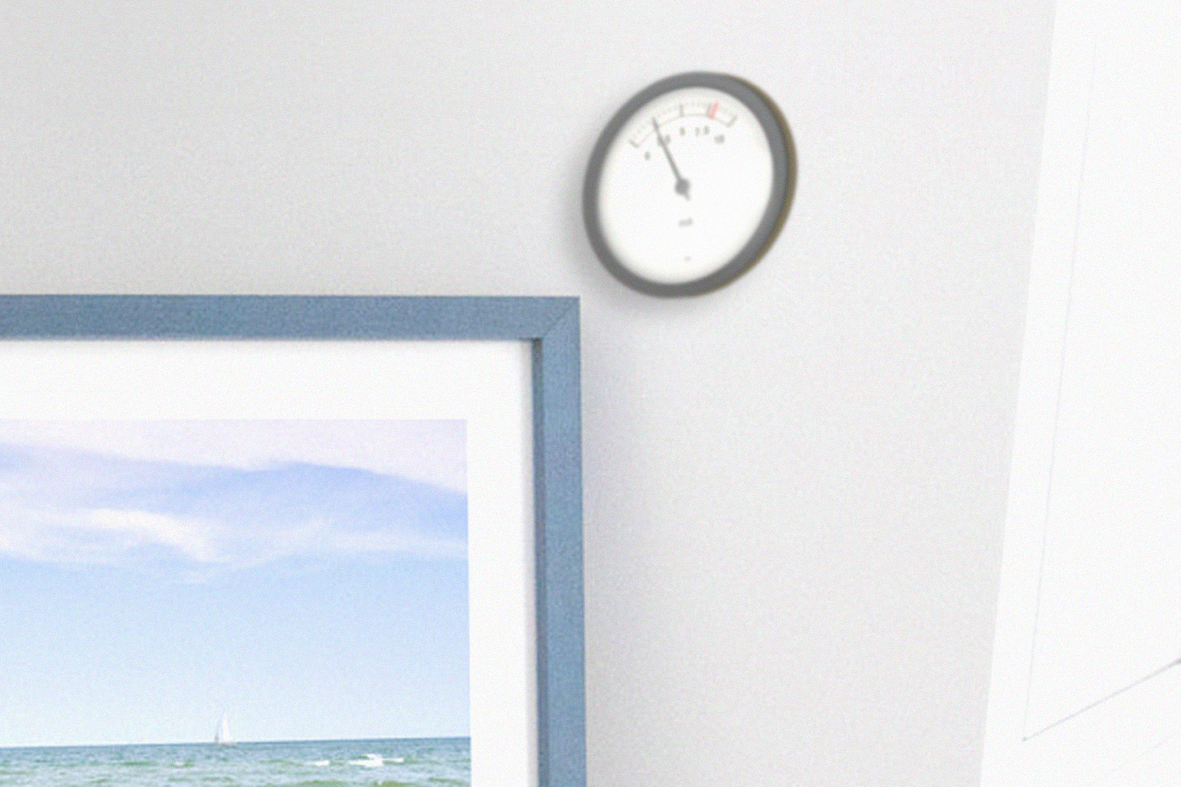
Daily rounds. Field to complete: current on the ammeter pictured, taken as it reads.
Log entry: 2.5 mA
